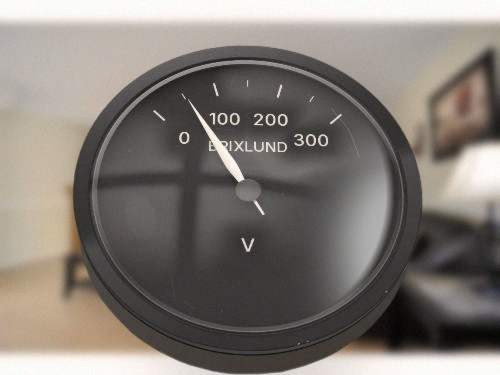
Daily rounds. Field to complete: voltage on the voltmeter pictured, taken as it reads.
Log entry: 50 V
